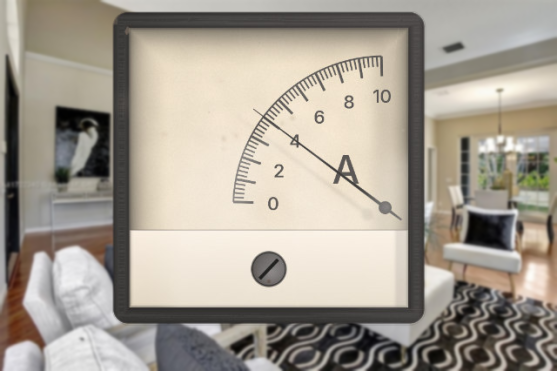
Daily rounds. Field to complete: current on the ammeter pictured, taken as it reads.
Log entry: 4 A
